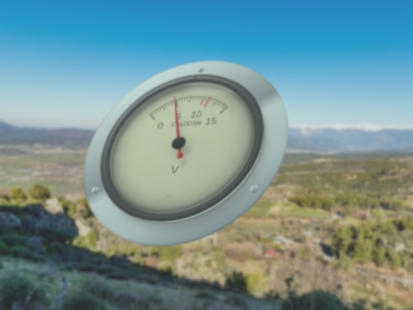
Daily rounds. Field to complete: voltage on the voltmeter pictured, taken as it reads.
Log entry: 5 V
